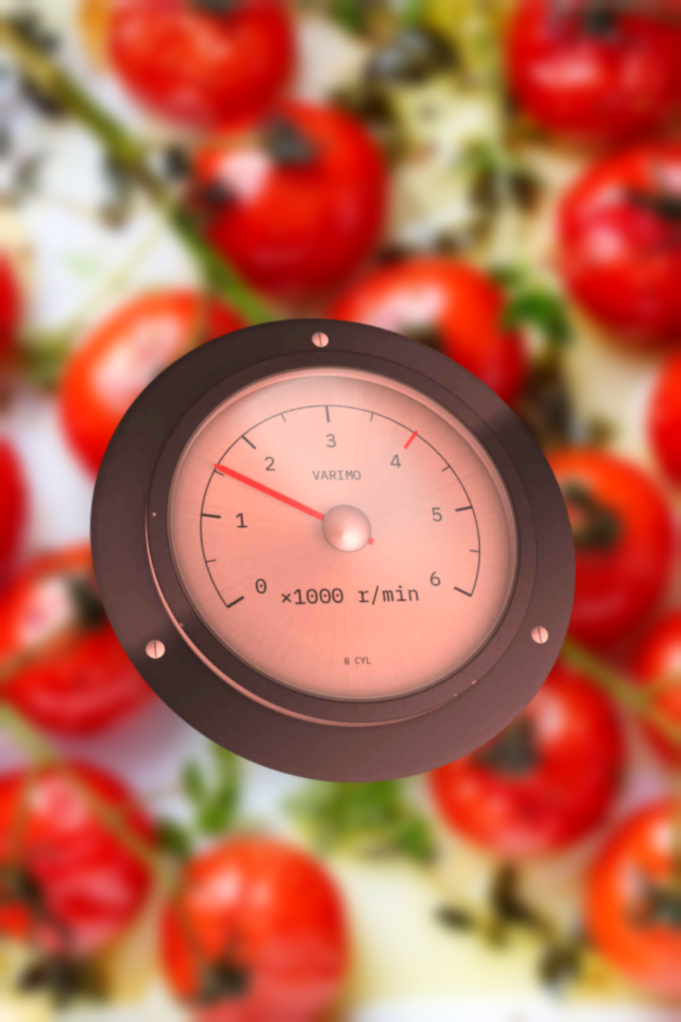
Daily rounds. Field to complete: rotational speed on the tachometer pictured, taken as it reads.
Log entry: 1500 rpm
